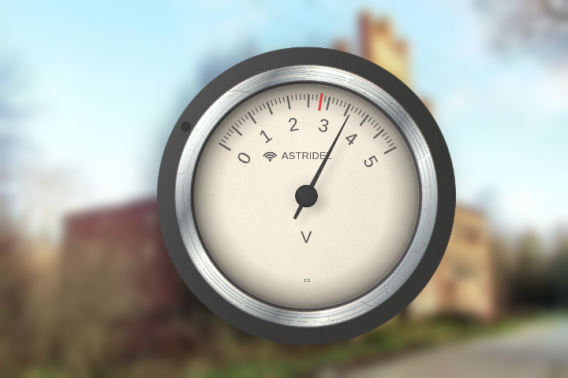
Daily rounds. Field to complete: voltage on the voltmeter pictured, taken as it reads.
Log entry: 3.6 V
